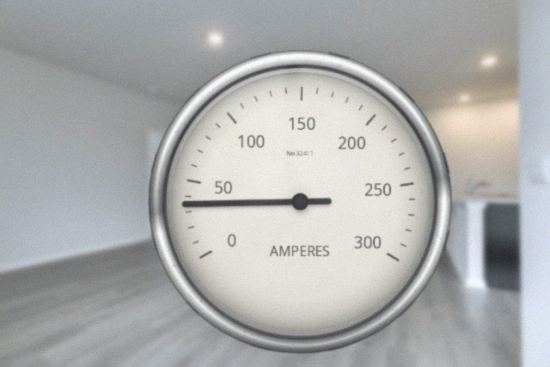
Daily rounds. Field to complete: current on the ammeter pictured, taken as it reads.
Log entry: 35 A
